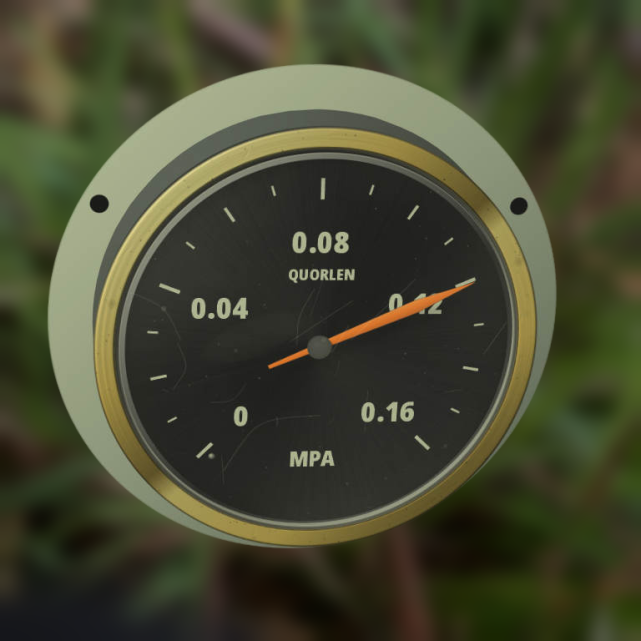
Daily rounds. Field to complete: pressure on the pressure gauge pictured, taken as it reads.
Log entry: 0.12 MPa
